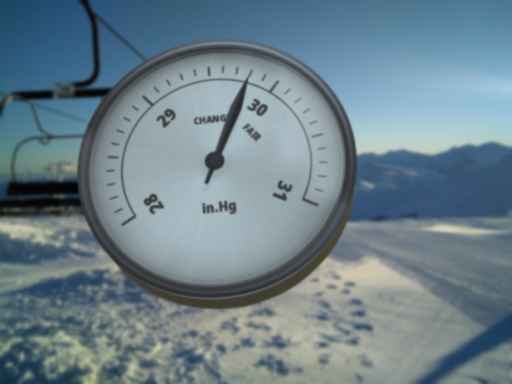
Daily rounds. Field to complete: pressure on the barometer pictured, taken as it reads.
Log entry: 29.8 inHg
